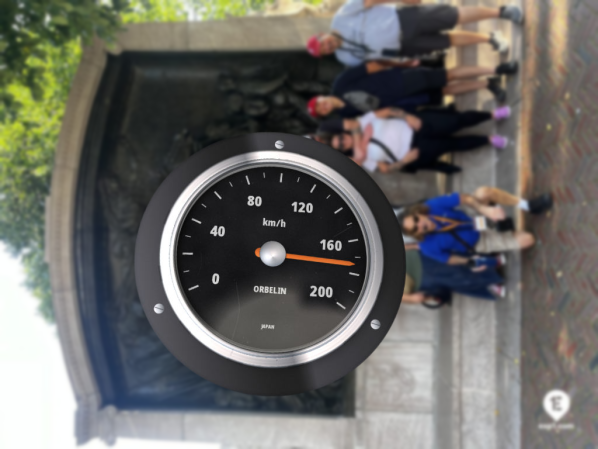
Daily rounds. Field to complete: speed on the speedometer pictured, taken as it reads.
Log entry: 175 km/h
